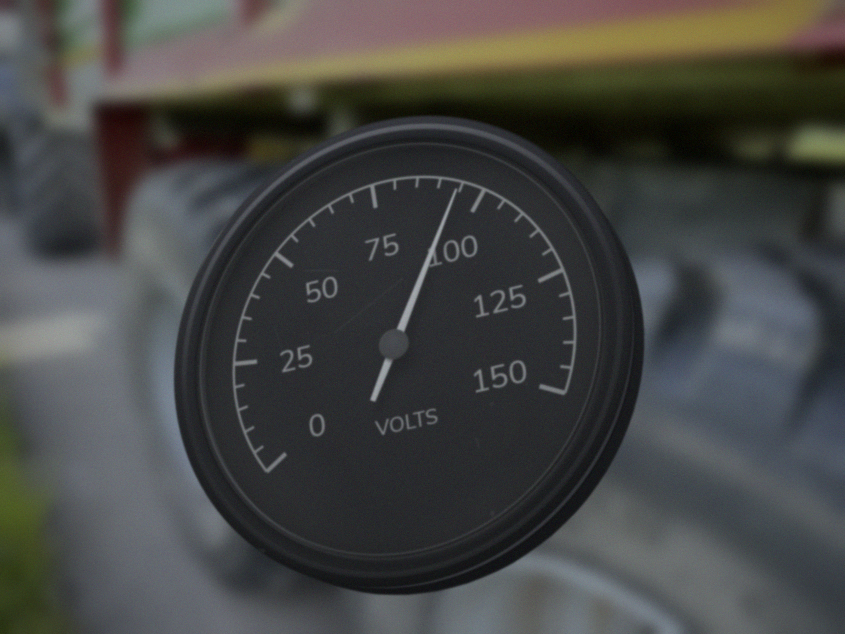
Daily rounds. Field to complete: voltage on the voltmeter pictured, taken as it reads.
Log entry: 95 V
